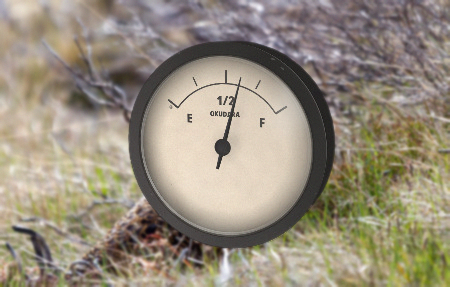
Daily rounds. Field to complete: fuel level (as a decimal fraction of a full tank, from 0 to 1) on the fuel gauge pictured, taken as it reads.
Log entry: 0.625
